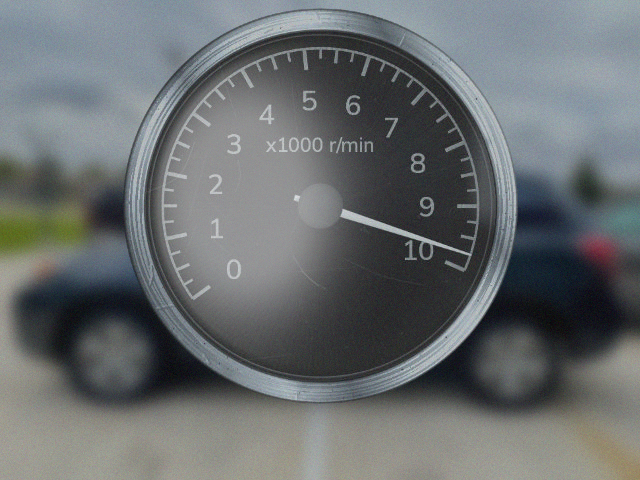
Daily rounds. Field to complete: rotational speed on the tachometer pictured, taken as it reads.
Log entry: 9750 rpm
